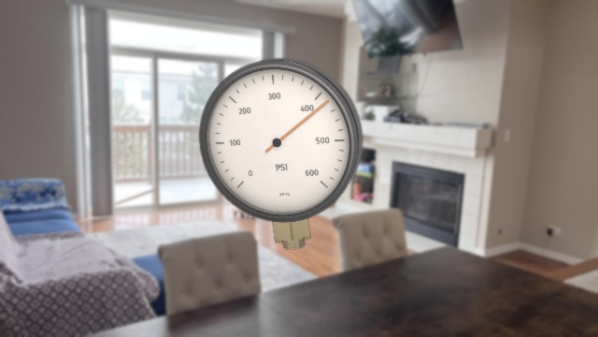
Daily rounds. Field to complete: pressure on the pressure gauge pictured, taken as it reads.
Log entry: 420 psi
